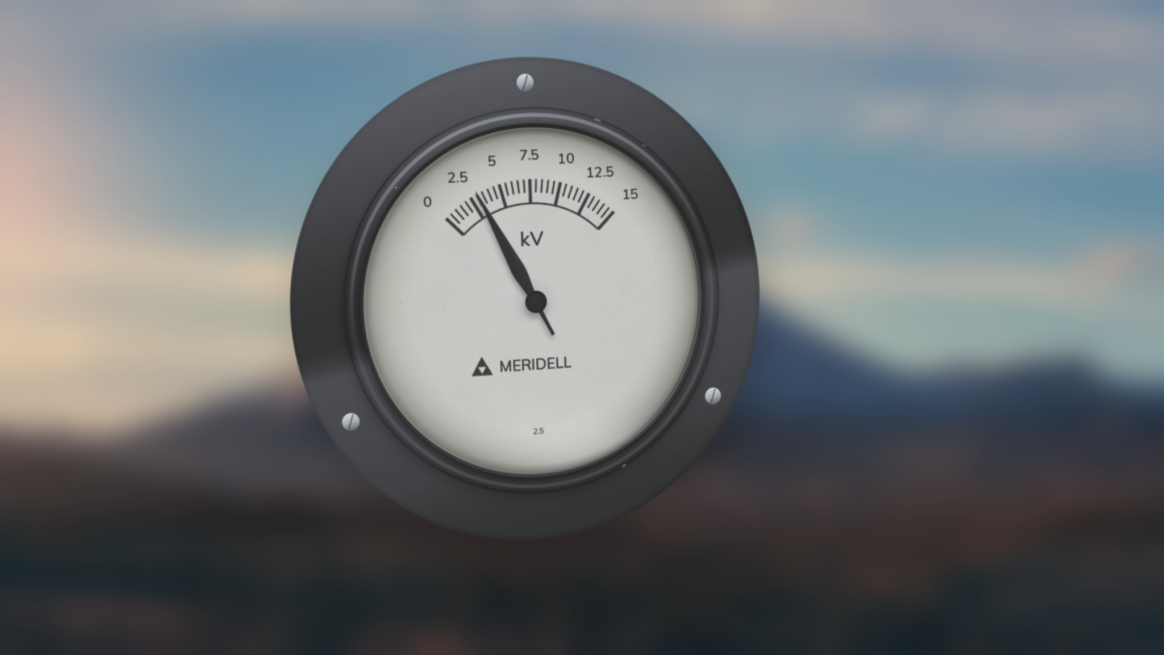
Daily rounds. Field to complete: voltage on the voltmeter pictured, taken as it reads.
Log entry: 3 kV
